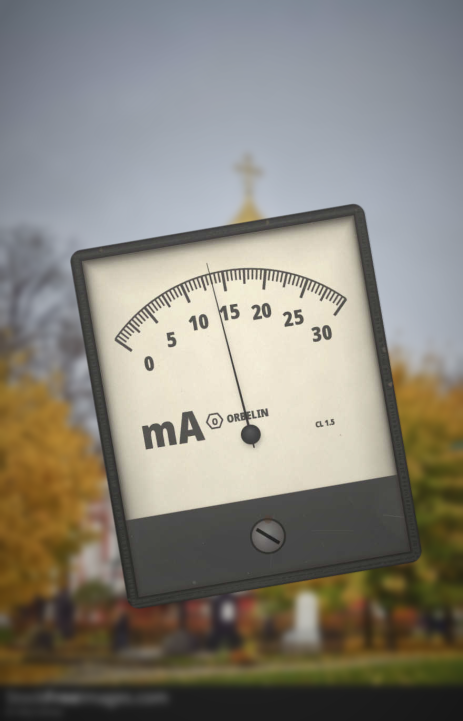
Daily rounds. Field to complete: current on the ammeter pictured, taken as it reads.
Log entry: 13.5 mA
